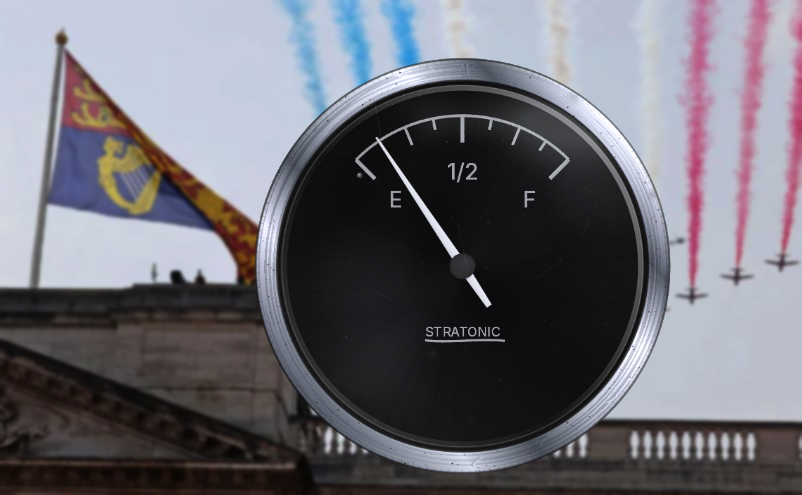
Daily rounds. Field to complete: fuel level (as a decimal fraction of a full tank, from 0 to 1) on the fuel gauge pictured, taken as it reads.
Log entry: 0.125
